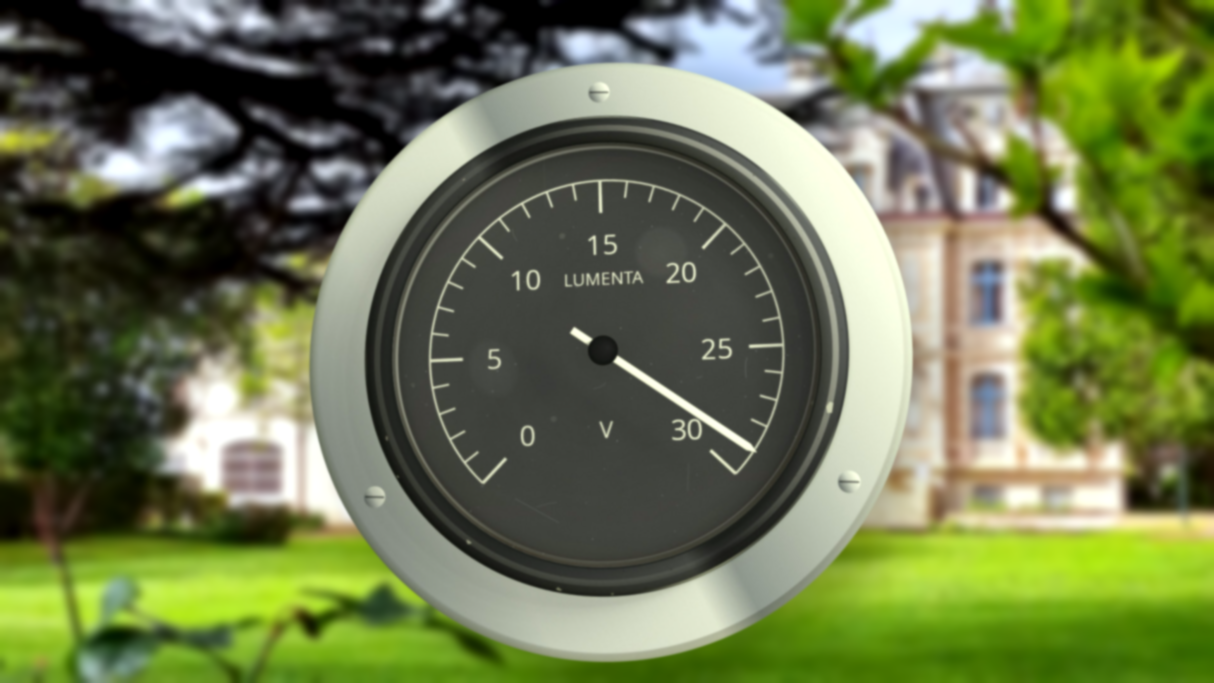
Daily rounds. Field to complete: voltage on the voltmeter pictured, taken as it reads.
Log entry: 29 V
